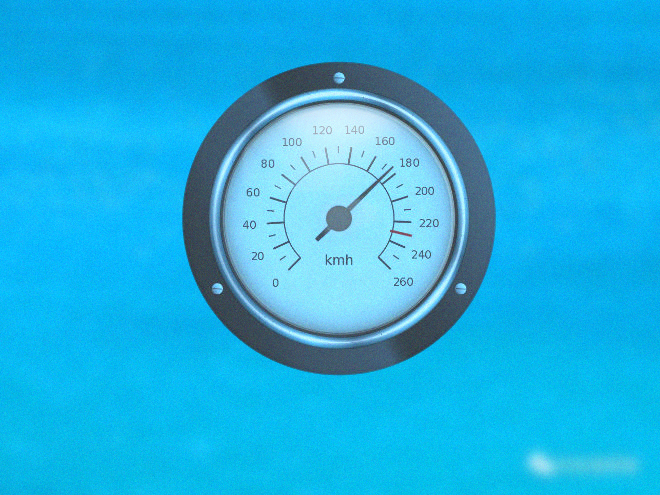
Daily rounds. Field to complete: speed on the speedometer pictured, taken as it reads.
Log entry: 175 km/h
